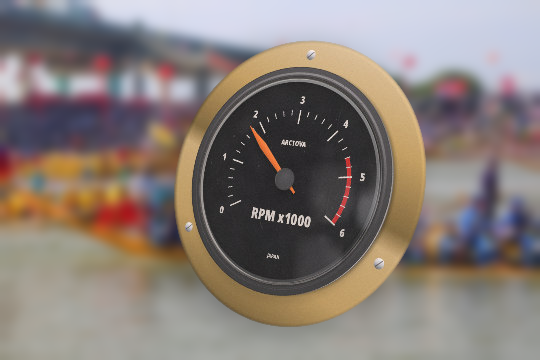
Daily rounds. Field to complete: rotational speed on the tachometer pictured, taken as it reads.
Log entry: 1800 rpm
